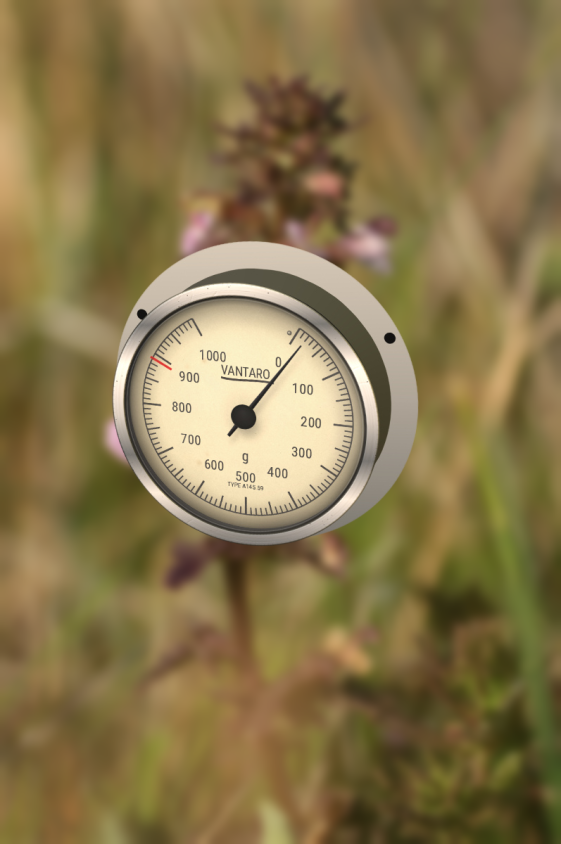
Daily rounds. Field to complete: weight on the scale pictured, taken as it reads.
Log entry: 20 g
